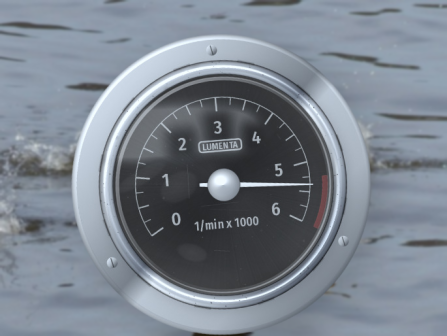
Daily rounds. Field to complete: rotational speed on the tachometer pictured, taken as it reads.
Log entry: 5375 rpm
